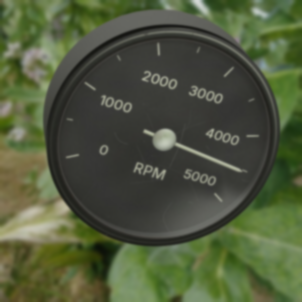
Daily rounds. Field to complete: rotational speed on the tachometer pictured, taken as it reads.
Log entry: 4500 rpm
